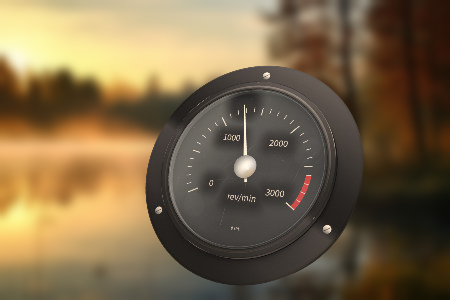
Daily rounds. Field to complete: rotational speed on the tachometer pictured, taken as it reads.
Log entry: 1300 rpm
